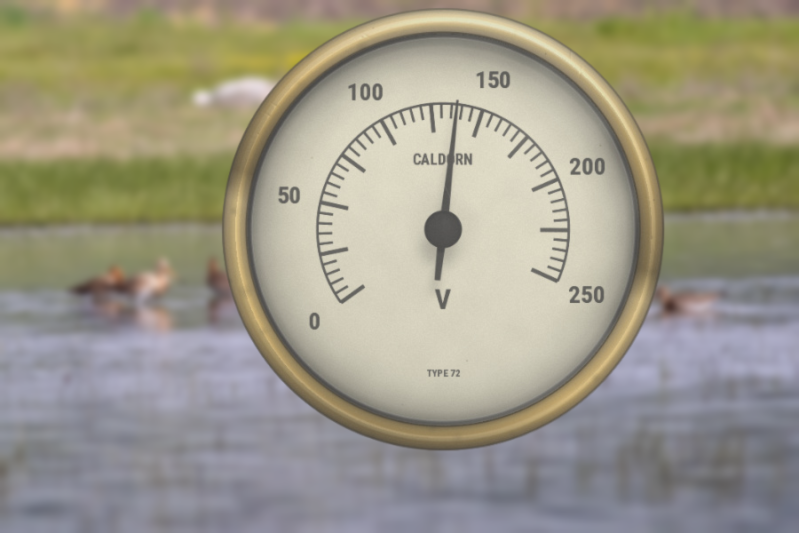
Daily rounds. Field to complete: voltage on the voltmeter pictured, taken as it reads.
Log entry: 137.5 V
